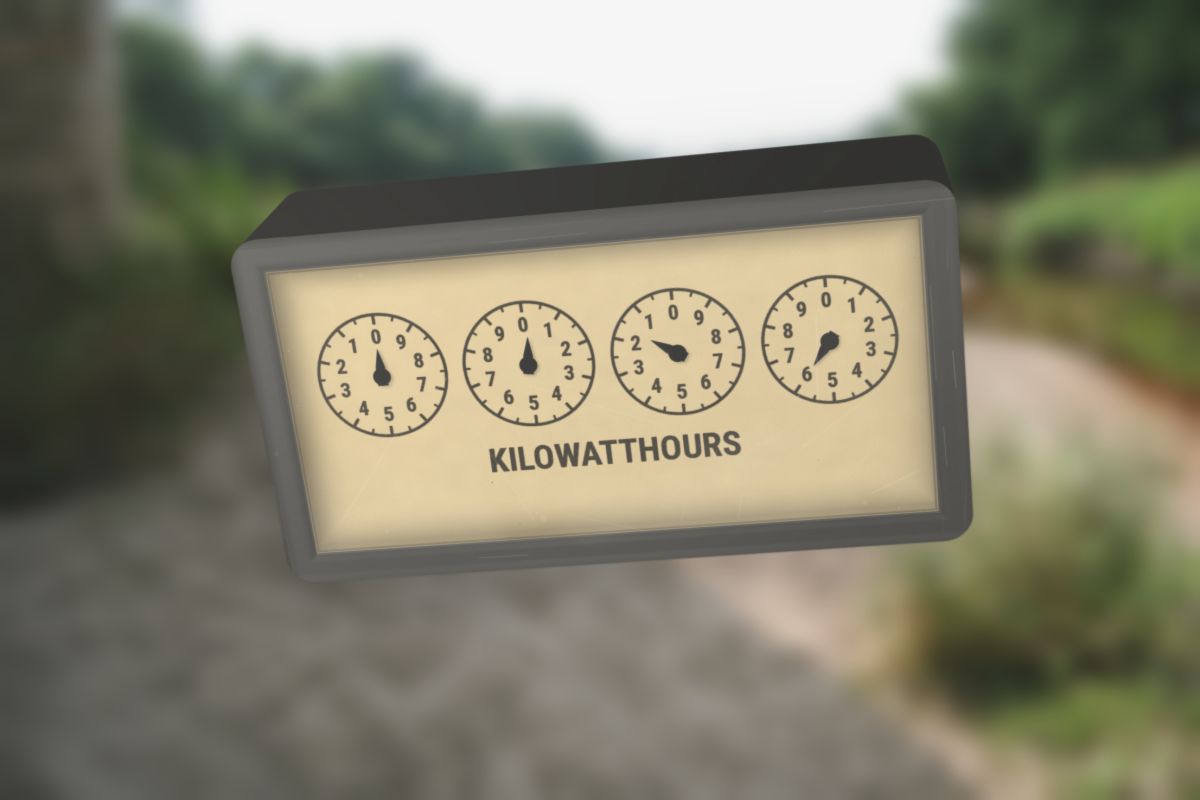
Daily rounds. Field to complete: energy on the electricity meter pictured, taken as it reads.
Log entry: 16 kWh
